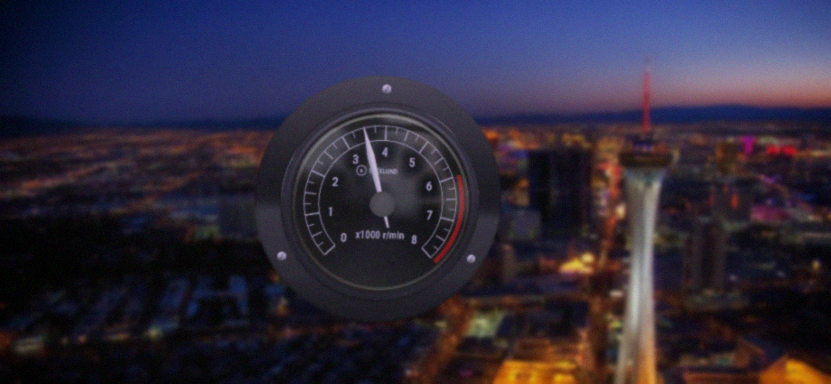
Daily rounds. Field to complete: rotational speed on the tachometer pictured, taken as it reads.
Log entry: 3500 rpm
